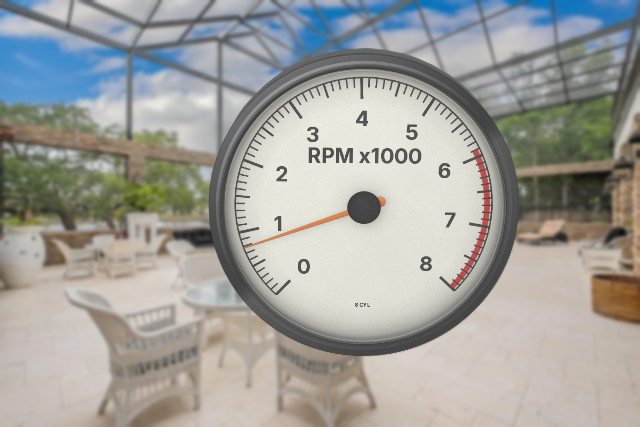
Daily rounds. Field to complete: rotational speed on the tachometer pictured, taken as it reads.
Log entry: 800 rpm
